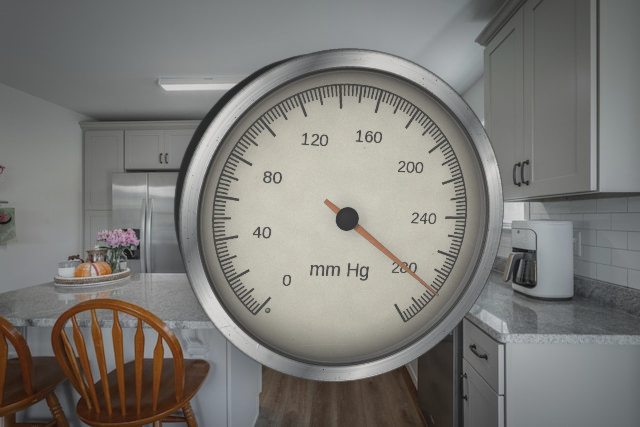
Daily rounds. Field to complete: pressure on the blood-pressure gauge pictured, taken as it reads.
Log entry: 280 mmHg
